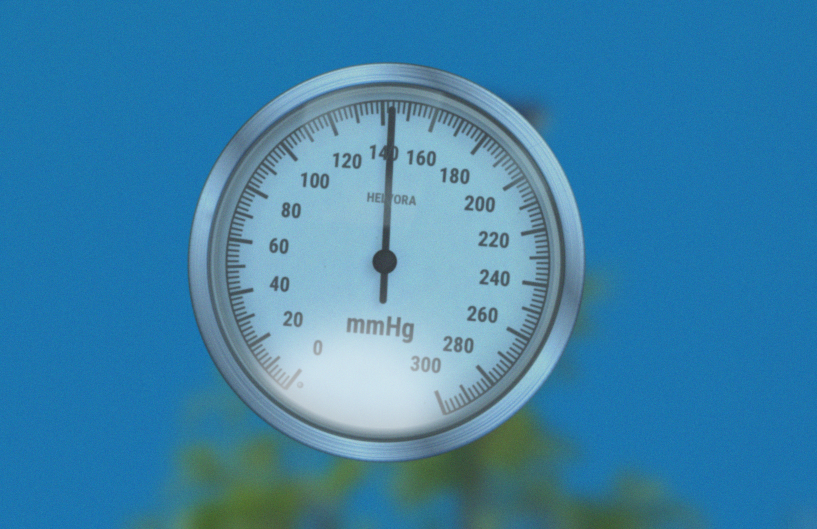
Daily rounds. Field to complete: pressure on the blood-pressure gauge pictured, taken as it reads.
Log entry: 144 mmHg
